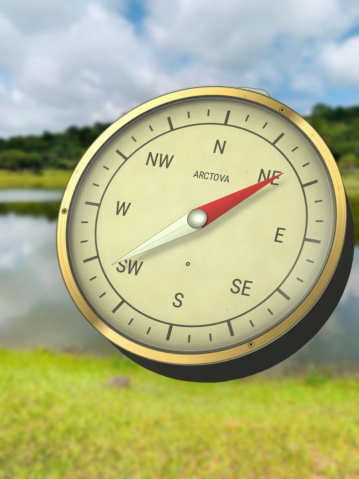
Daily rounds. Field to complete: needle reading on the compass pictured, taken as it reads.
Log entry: 50 °
